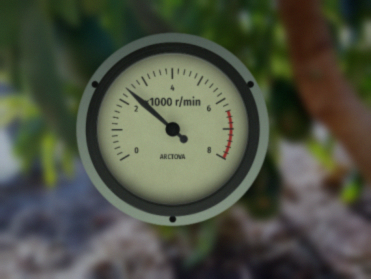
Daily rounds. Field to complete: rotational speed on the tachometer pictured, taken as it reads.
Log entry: 2400 rpm
